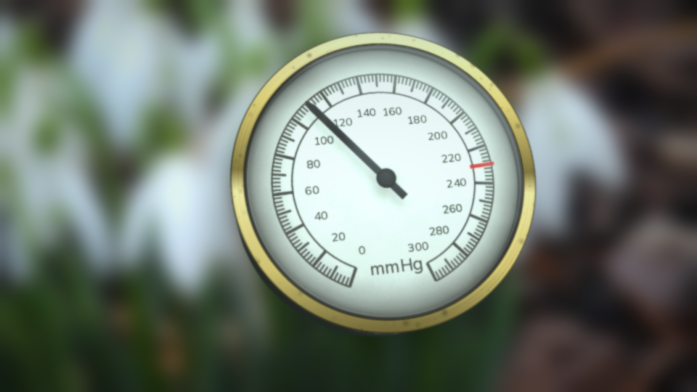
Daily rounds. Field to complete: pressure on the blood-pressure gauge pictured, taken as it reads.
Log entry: 110 mmHg
